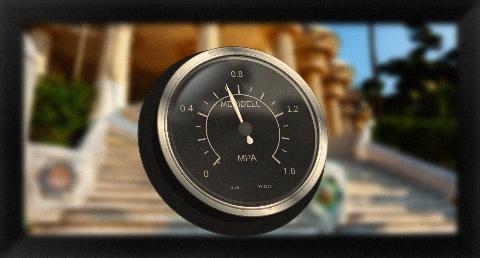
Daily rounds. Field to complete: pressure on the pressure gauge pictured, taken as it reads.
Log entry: 0.7 MPa
